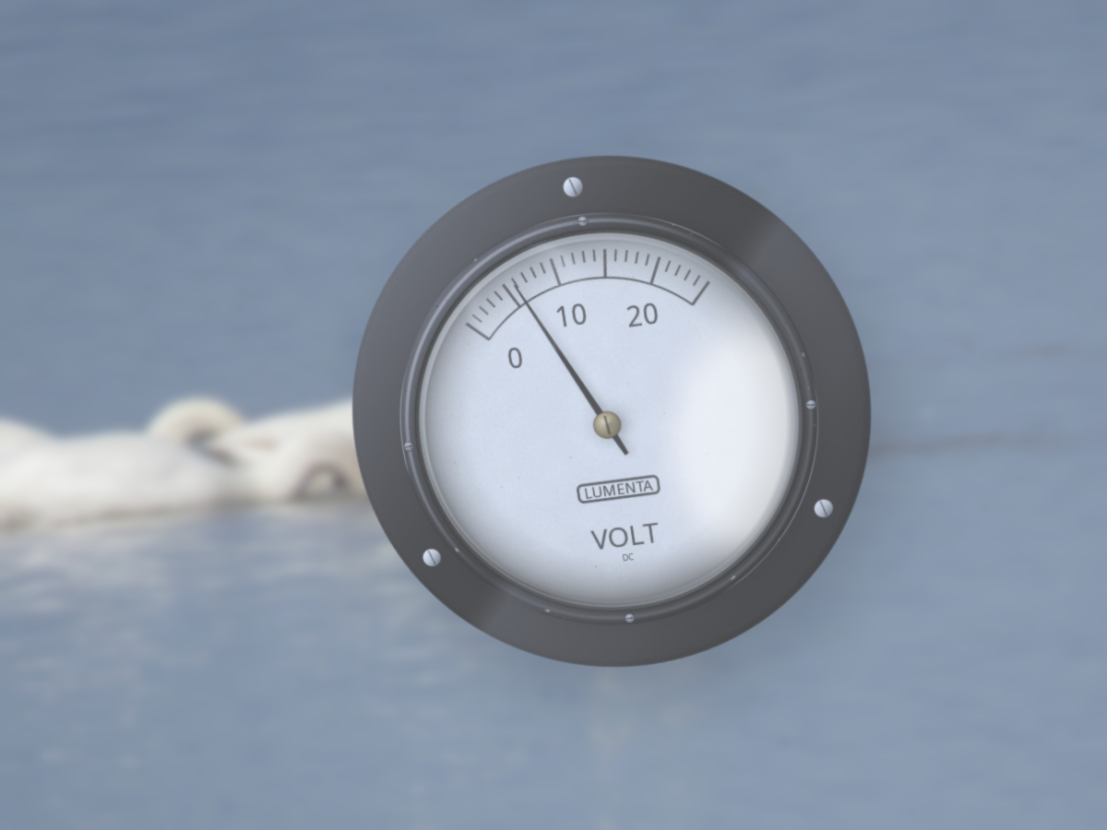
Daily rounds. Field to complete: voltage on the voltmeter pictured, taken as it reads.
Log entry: 6 V
